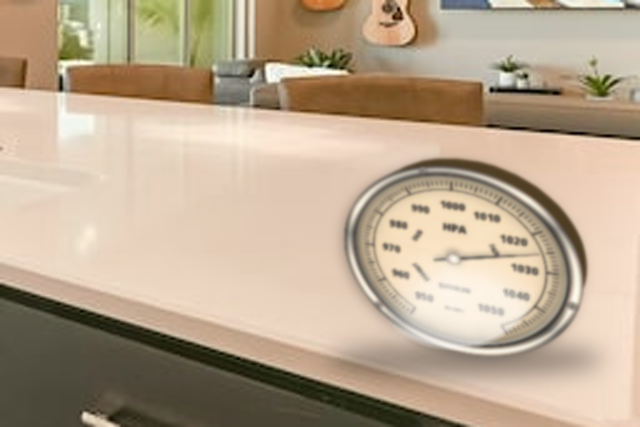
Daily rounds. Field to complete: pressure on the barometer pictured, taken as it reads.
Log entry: 1025 hPa
